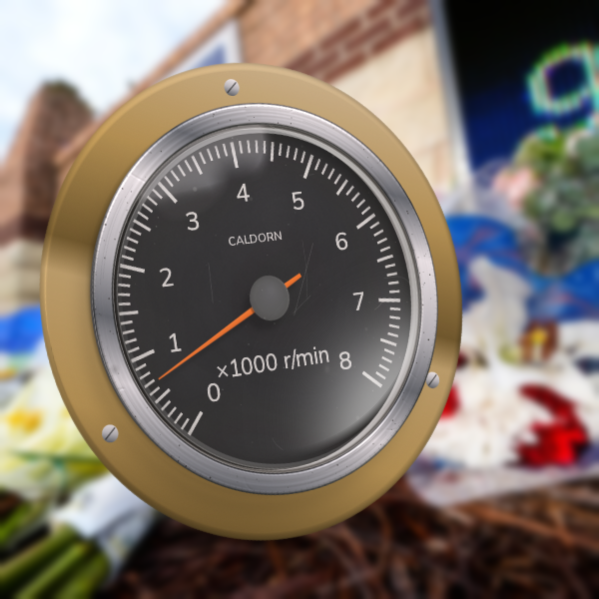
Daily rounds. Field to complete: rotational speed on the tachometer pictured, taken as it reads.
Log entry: 700 rpm
